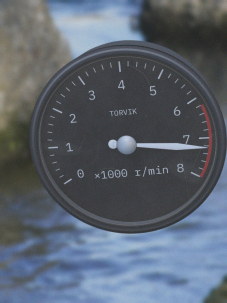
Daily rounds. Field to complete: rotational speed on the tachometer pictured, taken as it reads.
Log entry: 7200 rpm
